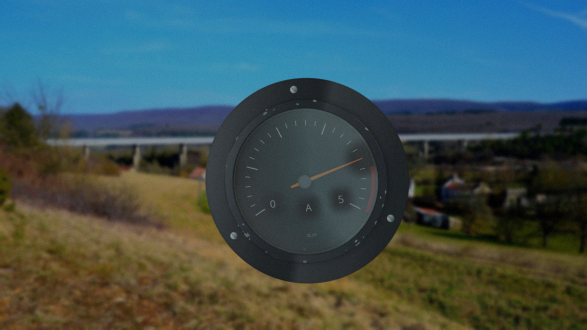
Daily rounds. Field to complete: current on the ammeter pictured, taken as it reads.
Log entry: 4 A
